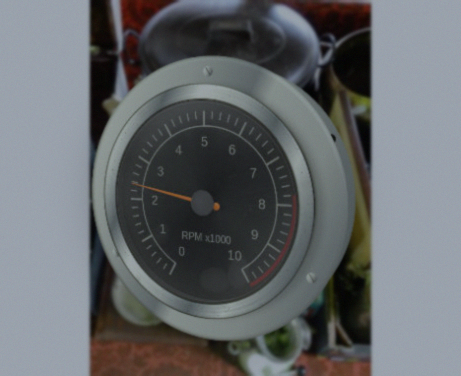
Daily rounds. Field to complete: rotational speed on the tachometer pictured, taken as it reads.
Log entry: 2400 rpm
